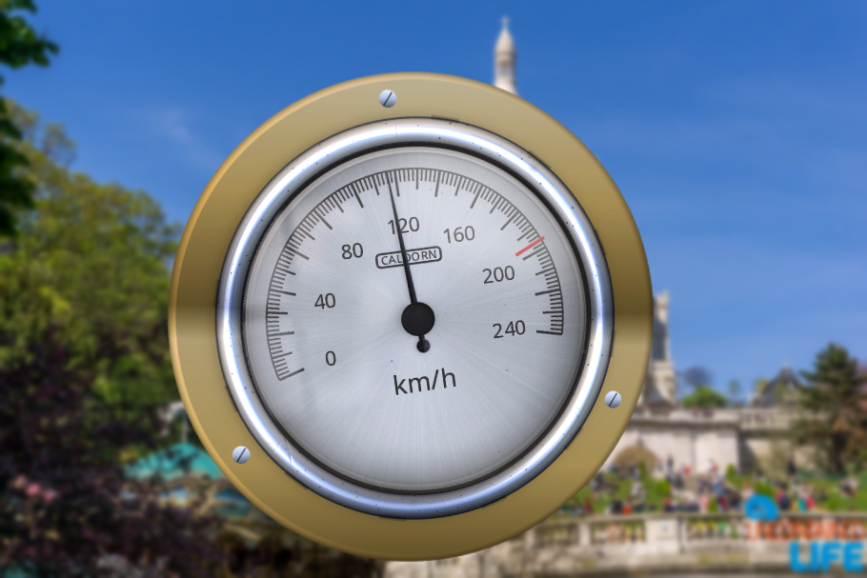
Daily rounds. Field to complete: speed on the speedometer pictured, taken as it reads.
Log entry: 116 km/h
